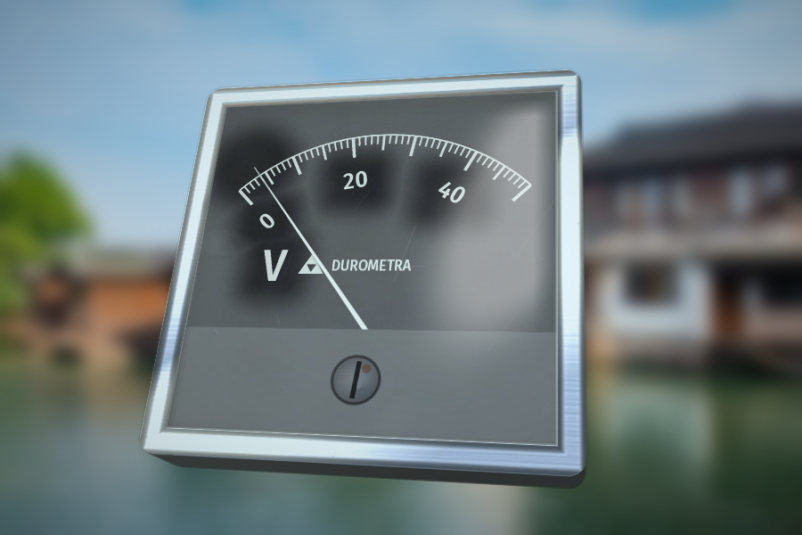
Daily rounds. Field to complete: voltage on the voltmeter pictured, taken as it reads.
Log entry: 4 V
